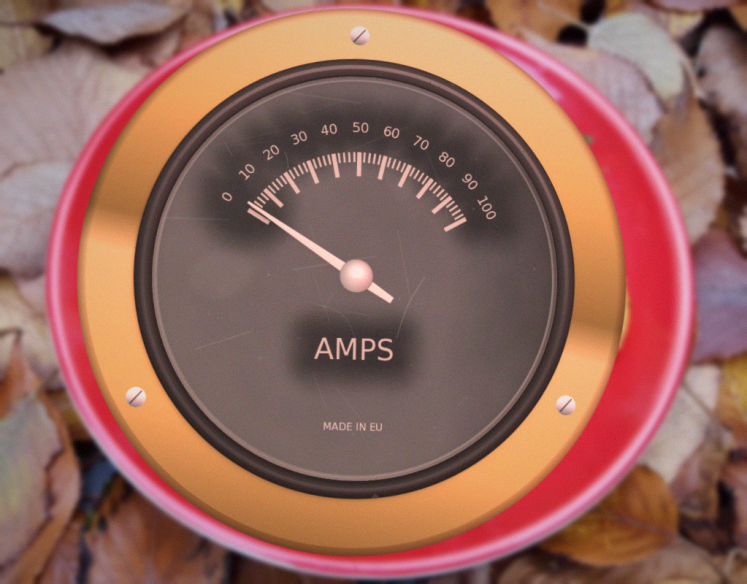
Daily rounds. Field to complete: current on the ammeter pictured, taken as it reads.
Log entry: 2 A
